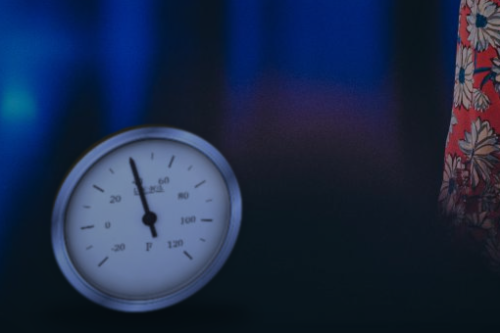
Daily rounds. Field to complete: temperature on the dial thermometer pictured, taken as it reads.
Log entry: 40 °F
